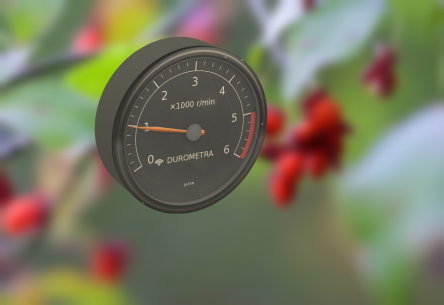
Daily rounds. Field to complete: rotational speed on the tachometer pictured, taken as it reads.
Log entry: 1000 rpm
